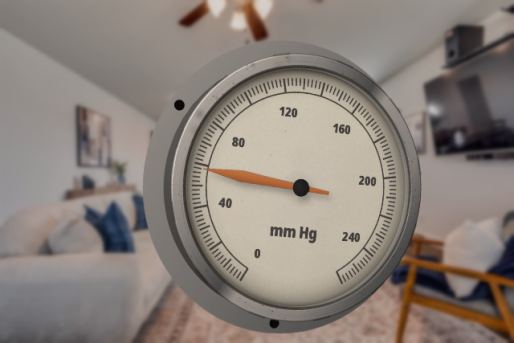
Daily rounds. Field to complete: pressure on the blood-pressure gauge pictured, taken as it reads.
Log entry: 58 mmHg
